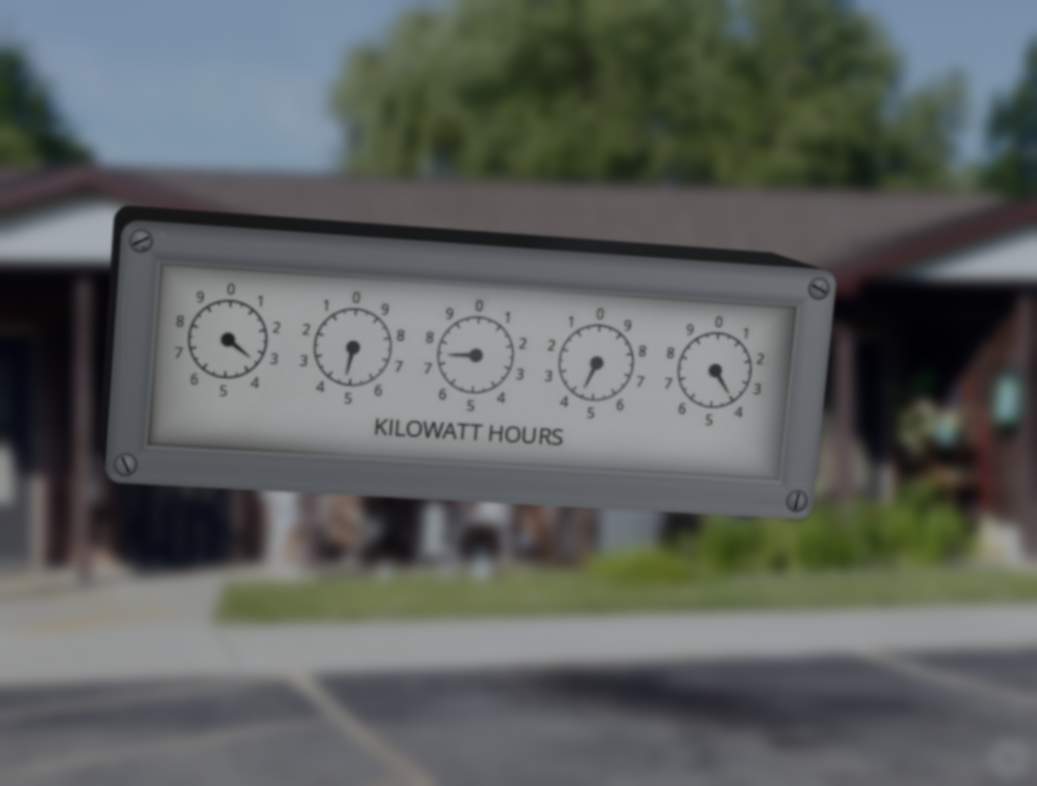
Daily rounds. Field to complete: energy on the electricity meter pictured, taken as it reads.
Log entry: 34744 kWh
